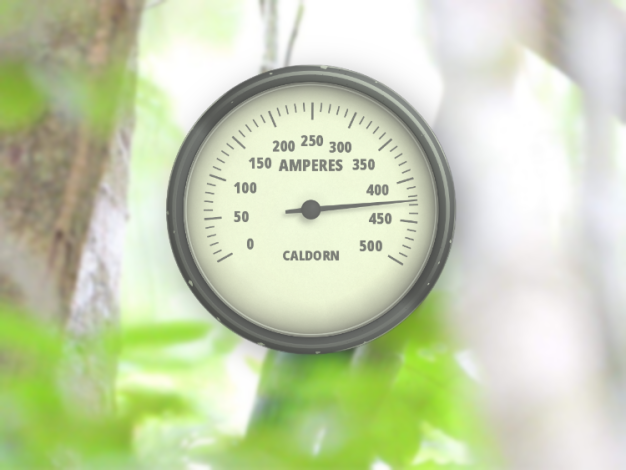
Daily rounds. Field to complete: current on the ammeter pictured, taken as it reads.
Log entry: 425 A
